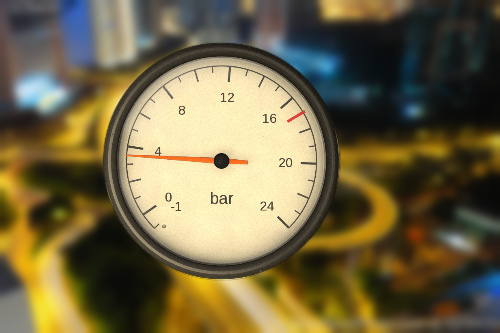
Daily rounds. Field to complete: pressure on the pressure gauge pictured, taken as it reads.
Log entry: 3.5 bar
